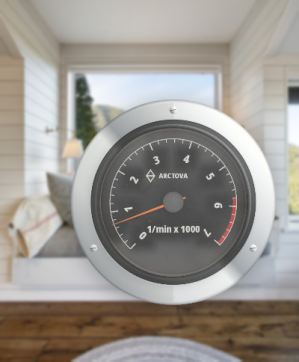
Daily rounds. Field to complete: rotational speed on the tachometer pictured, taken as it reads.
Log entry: 700 rpm
